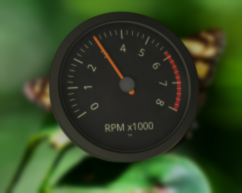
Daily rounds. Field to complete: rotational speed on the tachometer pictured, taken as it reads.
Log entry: 3000 rpm
